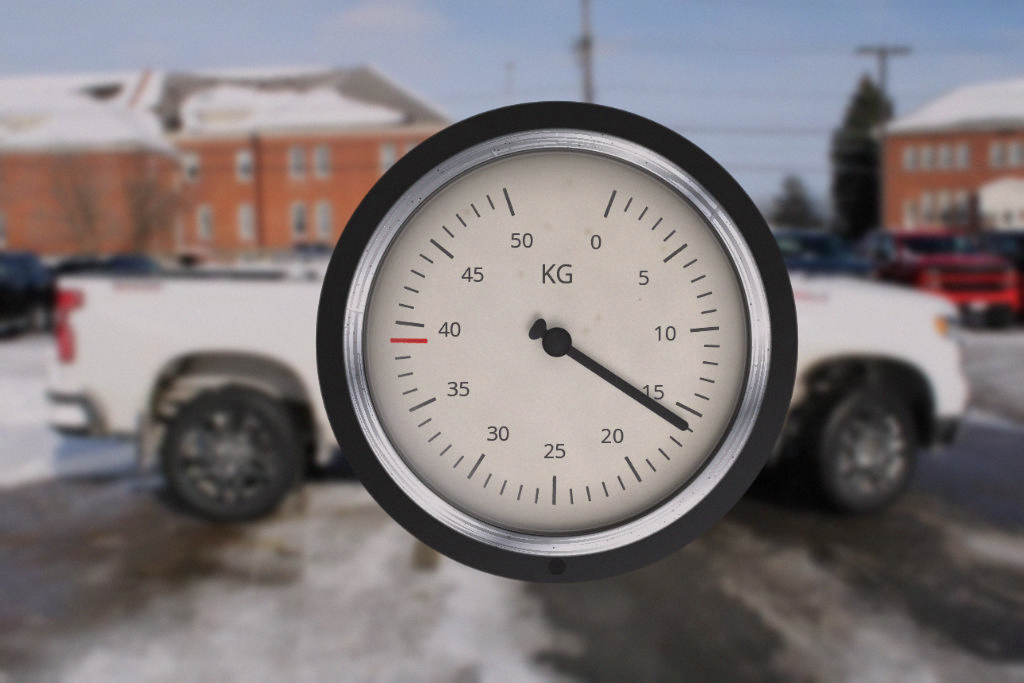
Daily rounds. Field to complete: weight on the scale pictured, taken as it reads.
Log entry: 16 kg
